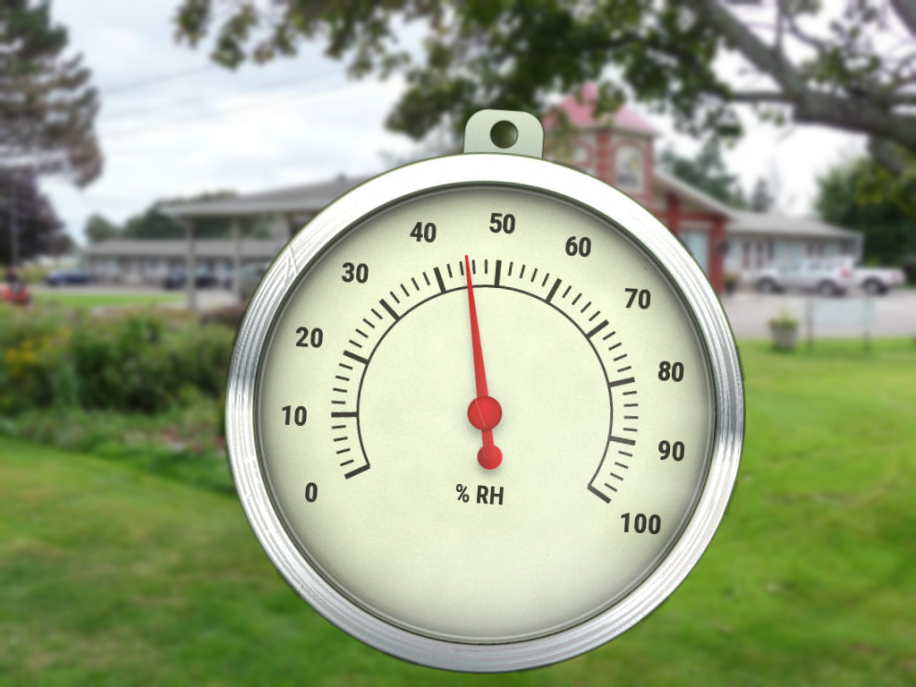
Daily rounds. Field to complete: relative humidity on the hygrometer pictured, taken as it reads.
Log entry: 45 %
